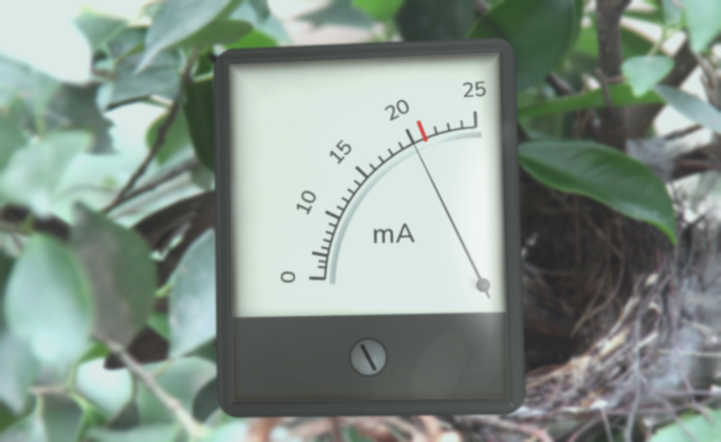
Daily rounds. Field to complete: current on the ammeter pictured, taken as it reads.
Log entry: 20 mA
